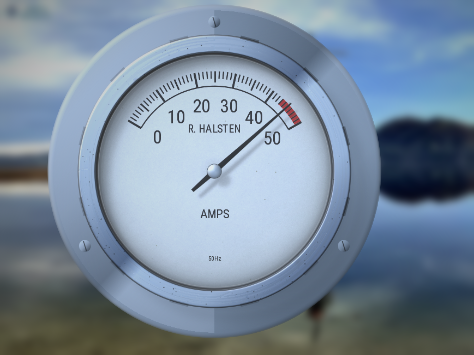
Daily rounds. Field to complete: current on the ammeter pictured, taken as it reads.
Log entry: 45 A
